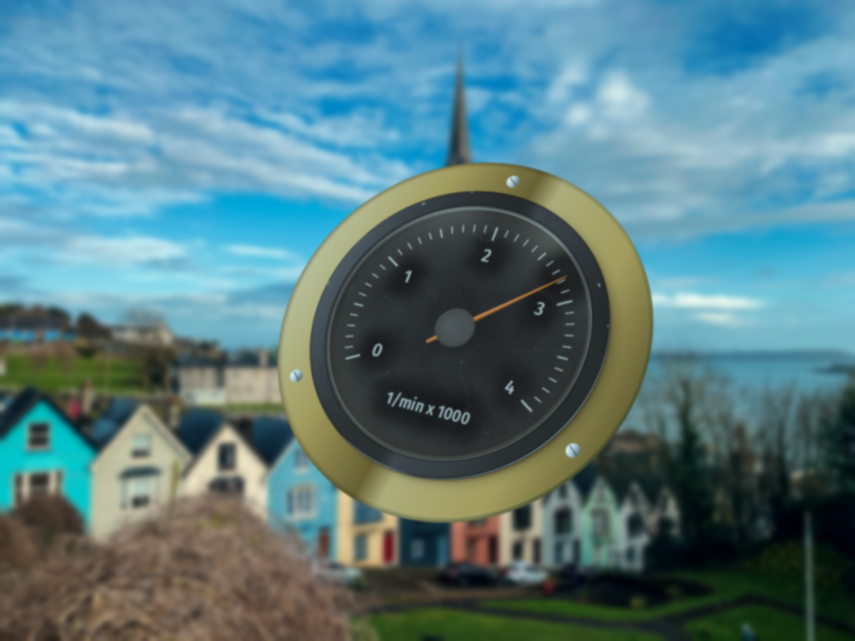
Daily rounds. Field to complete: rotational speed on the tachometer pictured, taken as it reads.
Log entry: 2800 rpm
